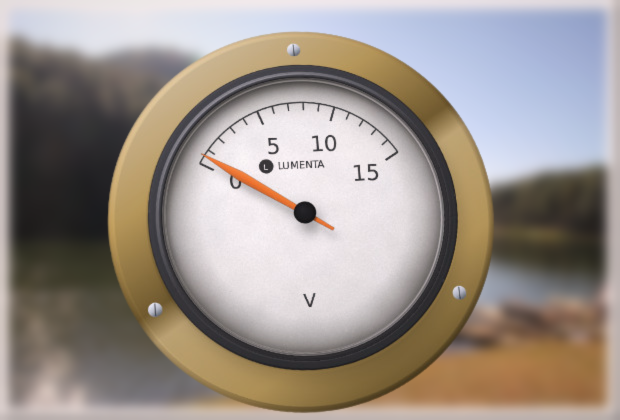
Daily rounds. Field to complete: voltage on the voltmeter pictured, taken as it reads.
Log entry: 0.5 V
